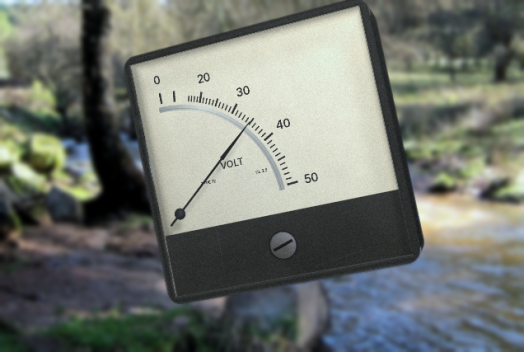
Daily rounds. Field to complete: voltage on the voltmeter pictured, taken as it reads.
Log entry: 35 V
